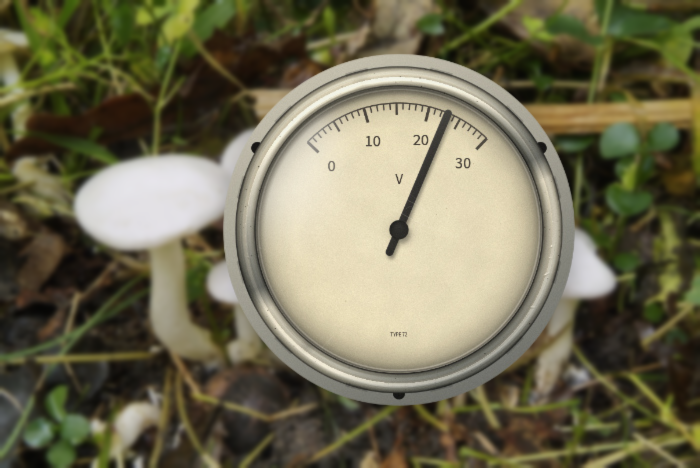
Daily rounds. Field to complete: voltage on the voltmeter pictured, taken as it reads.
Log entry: 23 V
